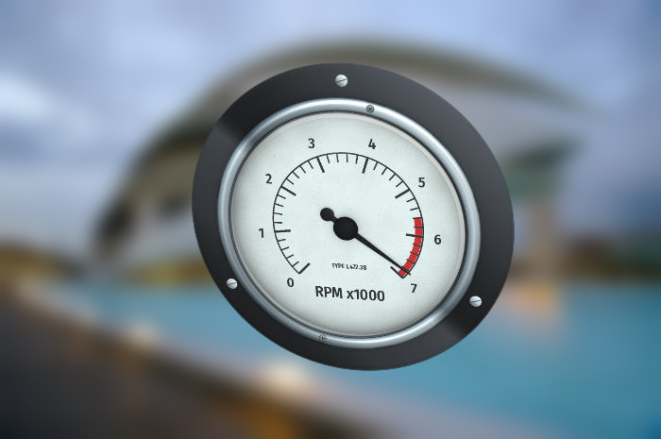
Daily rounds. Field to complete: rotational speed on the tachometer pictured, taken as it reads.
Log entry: 6800 rpm
